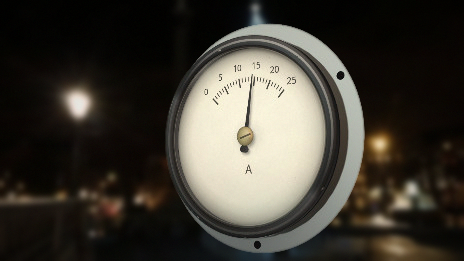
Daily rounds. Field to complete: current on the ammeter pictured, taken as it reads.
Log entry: 15 A
